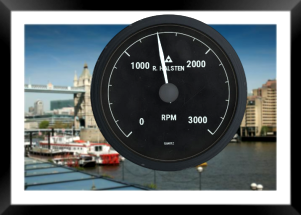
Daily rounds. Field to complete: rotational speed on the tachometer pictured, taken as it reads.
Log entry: 1400 rpm
